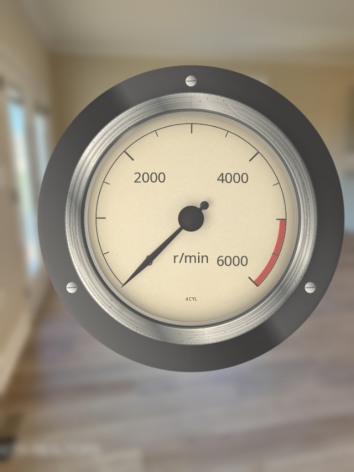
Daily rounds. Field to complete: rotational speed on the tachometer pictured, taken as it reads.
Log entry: 0 rpm
